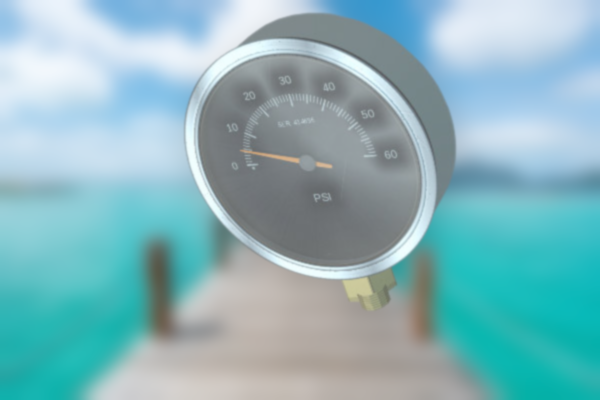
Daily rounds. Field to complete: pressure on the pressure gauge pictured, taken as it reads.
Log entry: 5 psi
